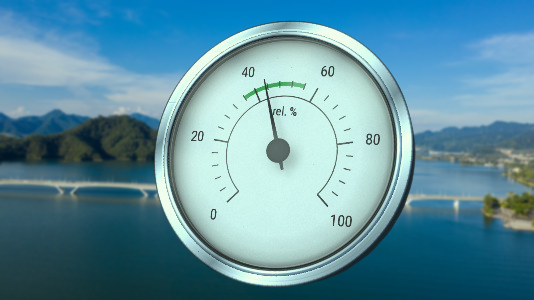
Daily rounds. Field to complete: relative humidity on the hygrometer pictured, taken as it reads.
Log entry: 44 %
